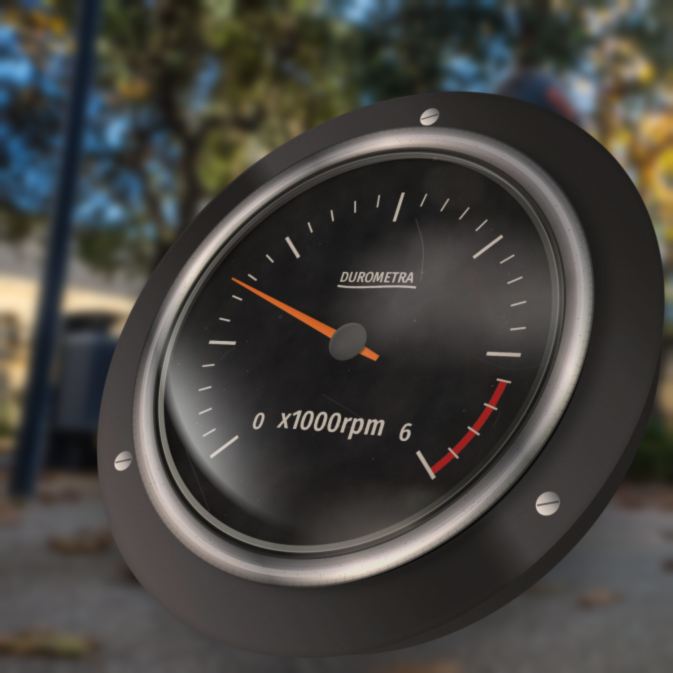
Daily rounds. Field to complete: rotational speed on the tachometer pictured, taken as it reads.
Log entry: 1500 rpm
